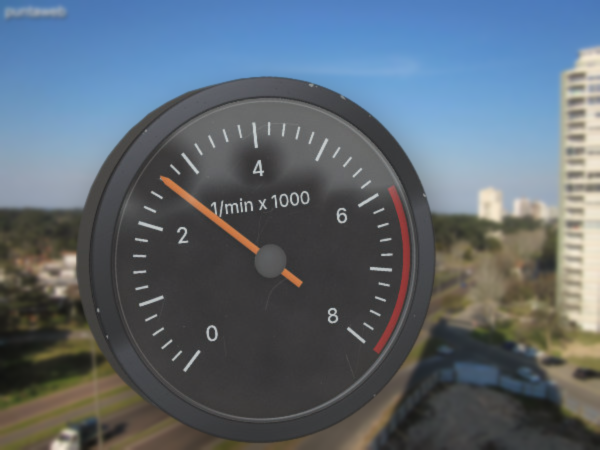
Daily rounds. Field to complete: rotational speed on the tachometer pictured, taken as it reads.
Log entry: 2600 rpm
